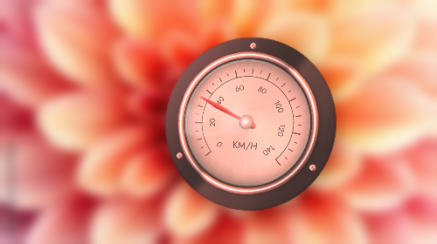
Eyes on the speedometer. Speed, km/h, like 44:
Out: 35
